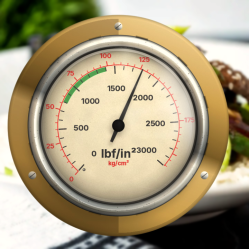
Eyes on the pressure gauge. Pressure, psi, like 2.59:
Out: 1800
